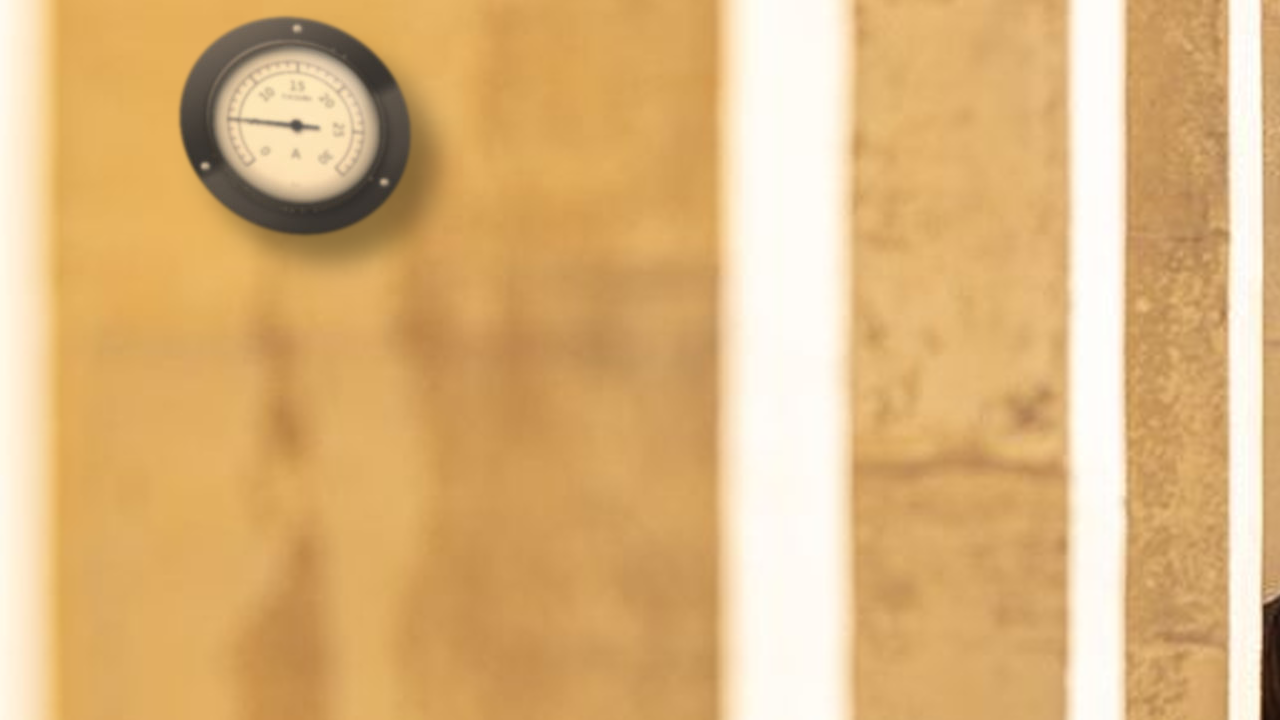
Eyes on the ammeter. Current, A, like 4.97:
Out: 5
